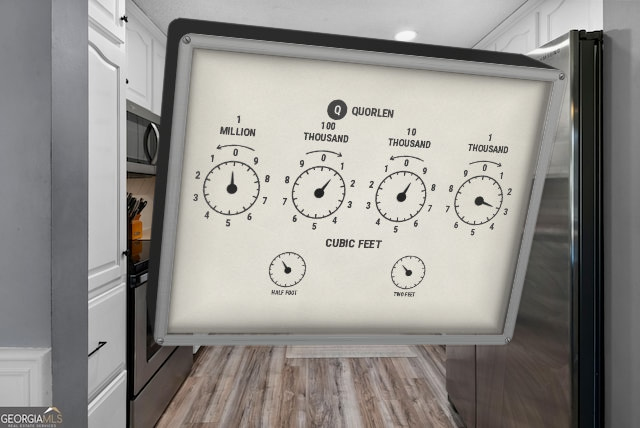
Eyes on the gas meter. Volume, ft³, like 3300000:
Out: 9300
